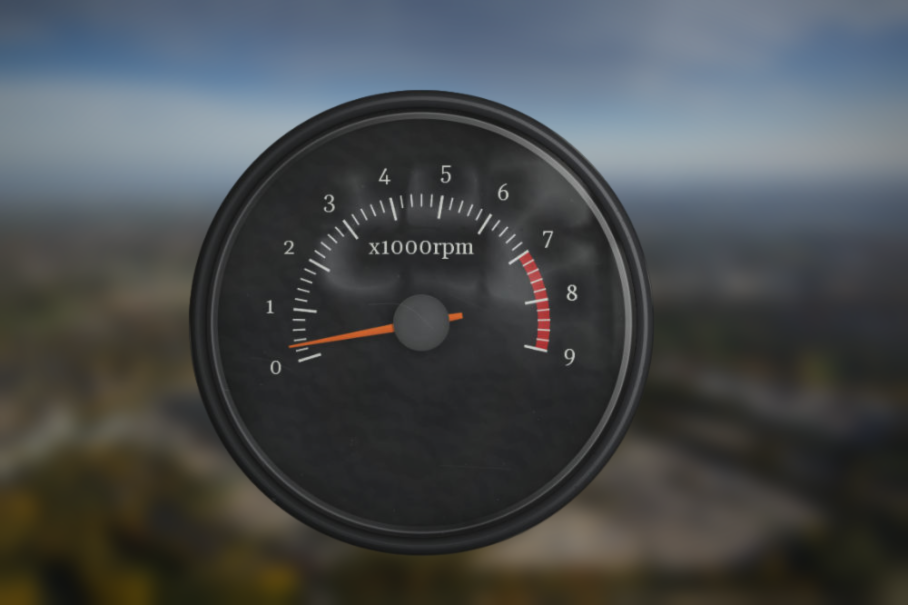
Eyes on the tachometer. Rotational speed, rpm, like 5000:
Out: 300
